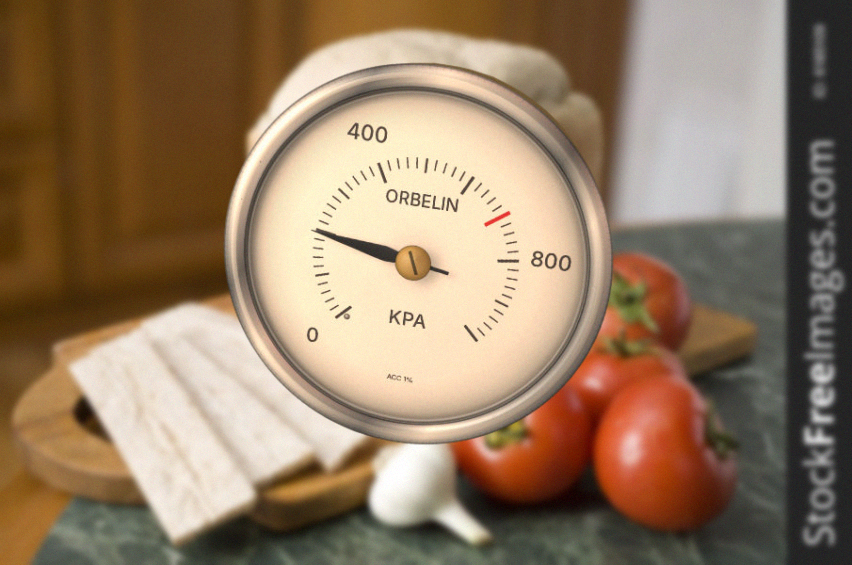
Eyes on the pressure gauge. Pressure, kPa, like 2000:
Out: 200
